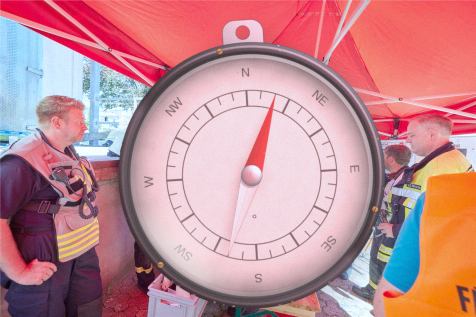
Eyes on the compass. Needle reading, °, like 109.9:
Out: 20
